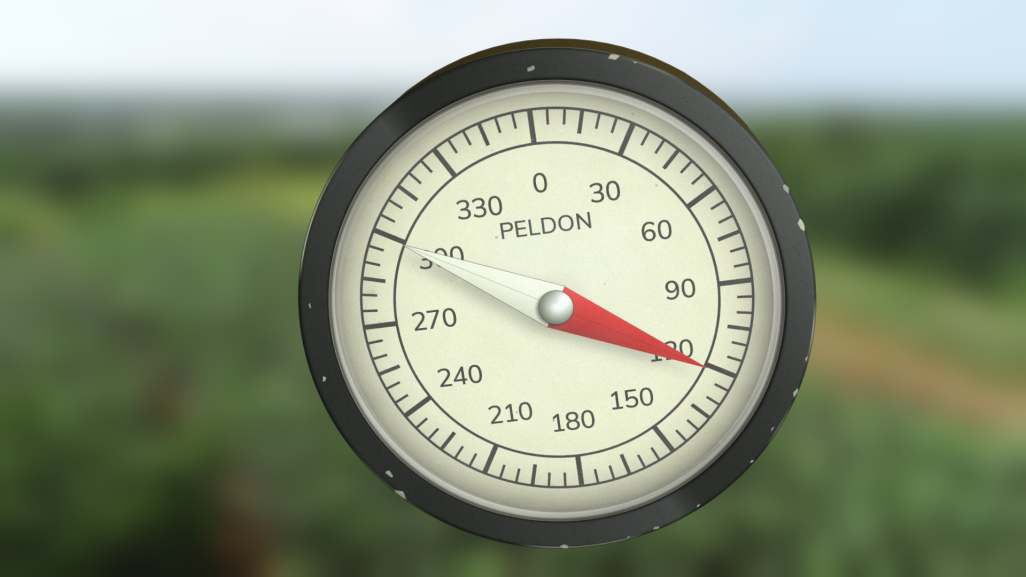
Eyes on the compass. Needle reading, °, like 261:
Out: 120
